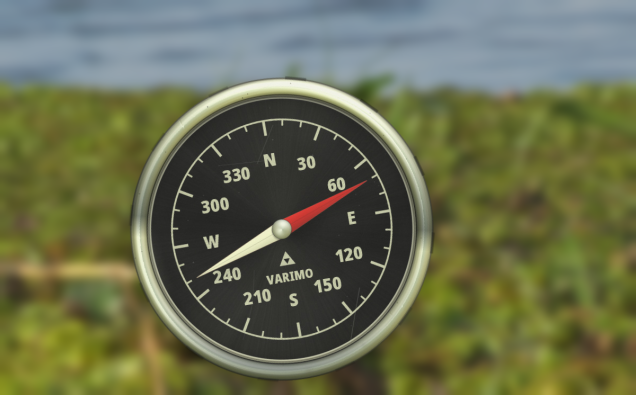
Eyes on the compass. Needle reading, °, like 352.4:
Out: 70
